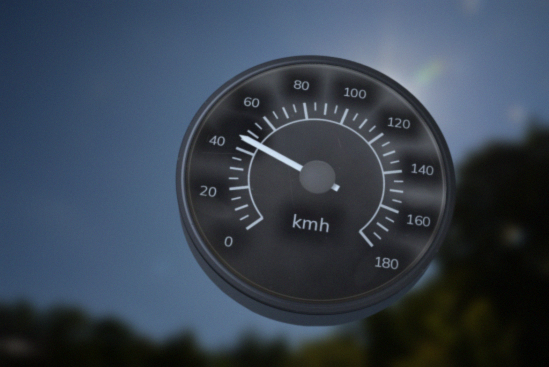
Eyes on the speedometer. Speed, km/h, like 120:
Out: 45
